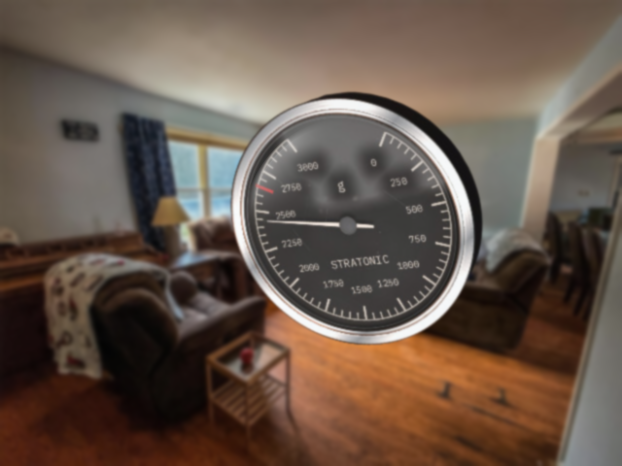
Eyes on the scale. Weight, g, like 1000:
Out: 2450
